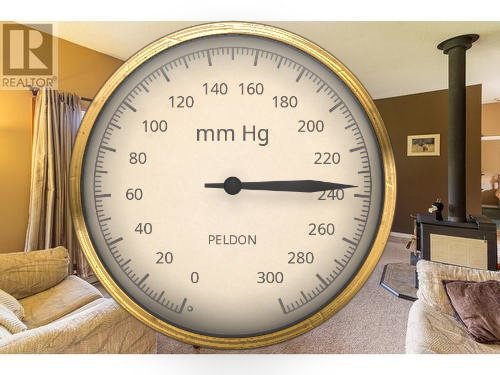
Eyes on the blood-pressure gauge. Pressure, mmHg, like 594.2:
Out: 236
